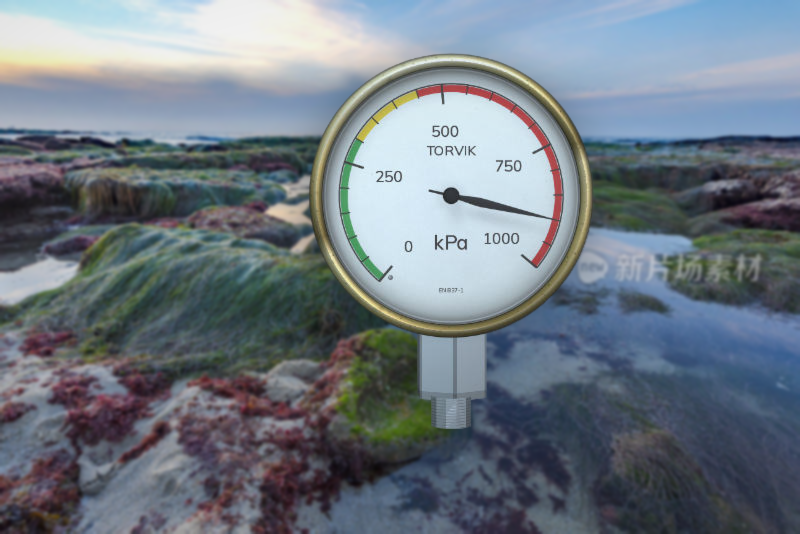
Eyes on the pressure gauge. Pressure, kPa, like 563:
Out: 900
